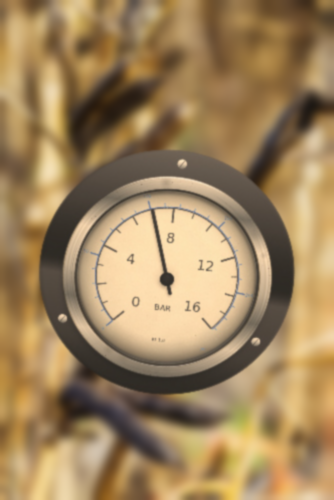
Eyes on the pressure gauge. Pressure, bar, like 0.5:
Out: 7
